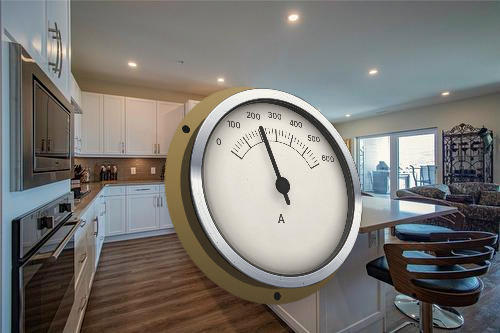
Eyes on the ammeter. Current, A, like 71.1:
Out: 200
